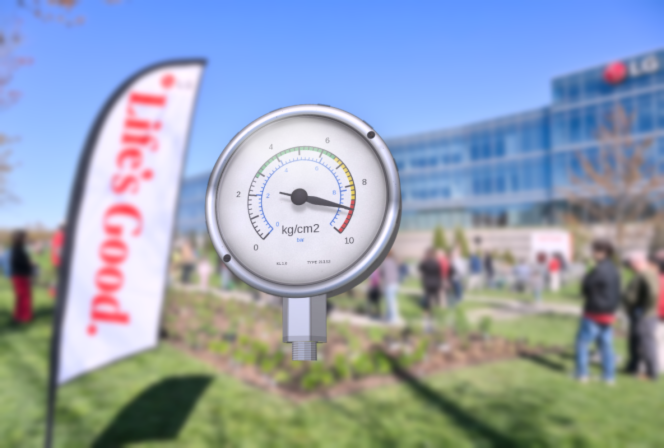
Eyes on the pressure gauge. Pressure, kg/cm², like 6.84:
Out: 9
